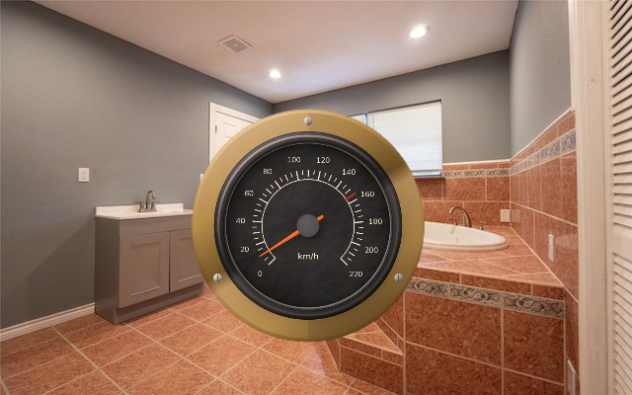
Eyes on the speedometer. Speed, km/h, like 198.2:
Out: 10
